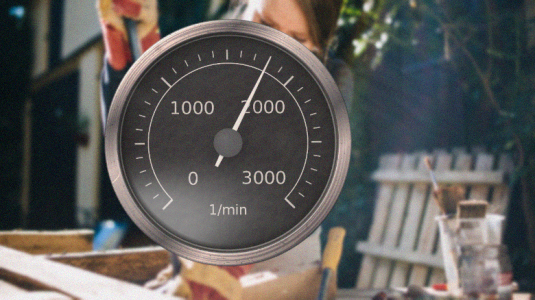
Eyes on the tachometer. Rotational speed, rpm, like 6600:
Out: 1800
